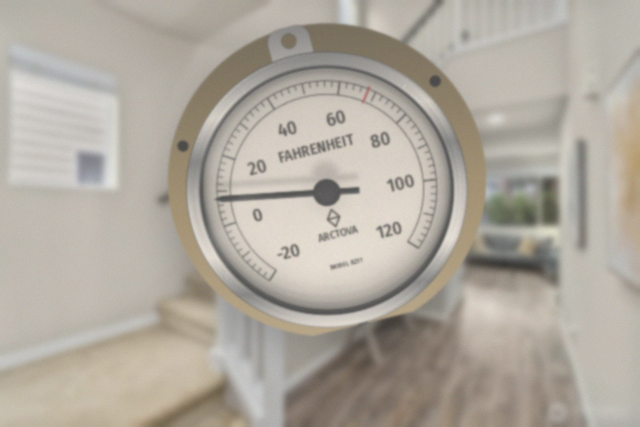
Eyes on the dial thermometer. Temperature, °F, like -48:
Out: 8
